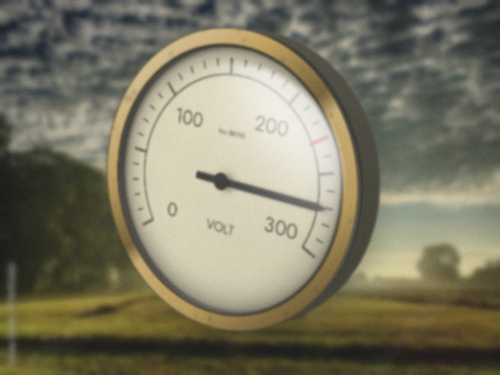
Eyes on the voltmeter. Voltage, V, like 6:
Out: 270
